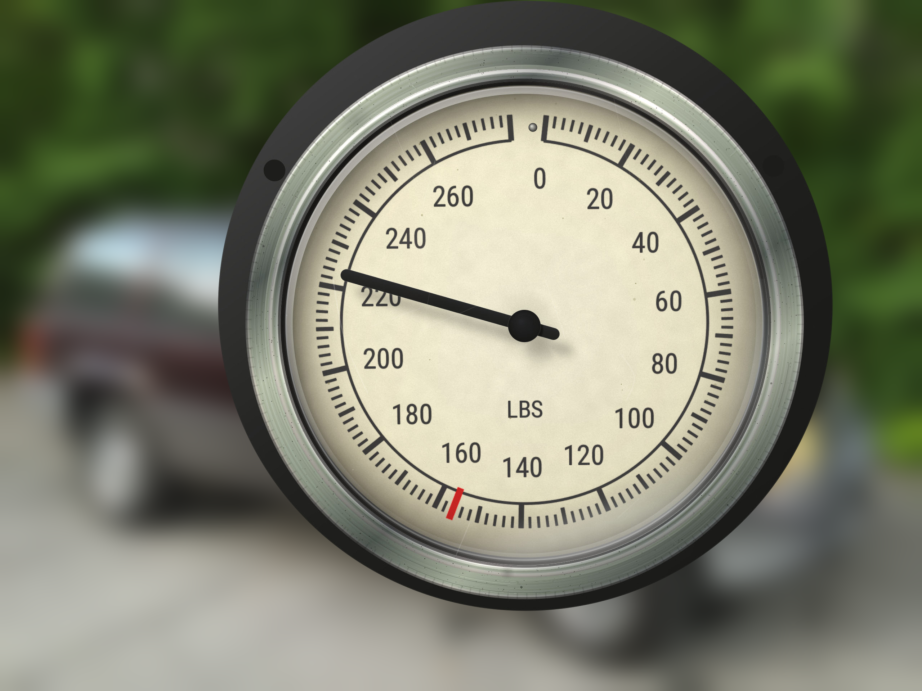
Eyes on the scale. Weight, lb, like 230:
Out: 224
